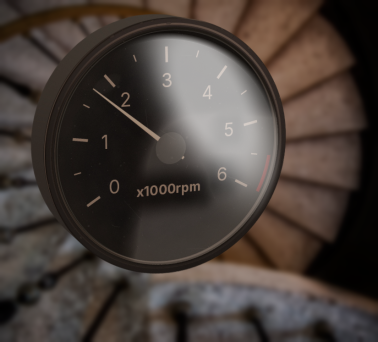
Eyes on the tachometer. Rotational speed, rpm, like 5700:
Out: 1750
